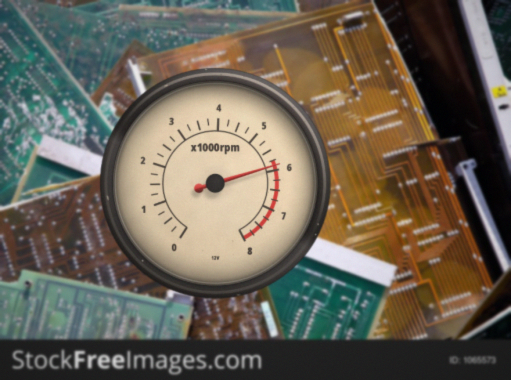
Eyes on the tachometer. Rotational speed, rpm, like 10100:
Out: 5875
